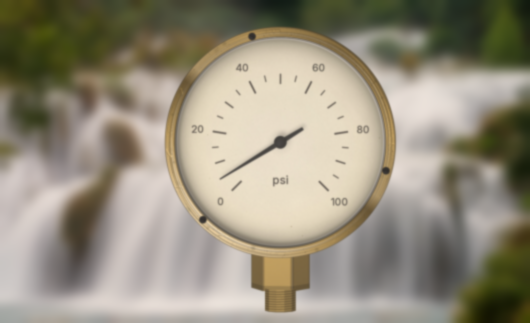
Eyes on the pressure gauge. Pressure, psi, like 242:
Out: 5
